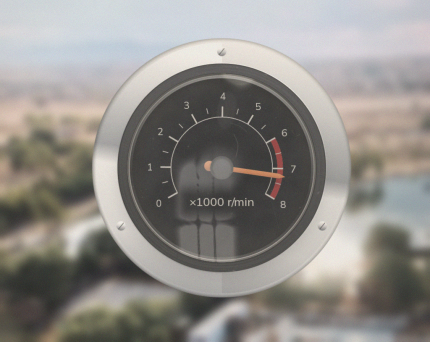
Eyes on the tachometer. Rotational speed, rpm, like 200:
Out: 7250
